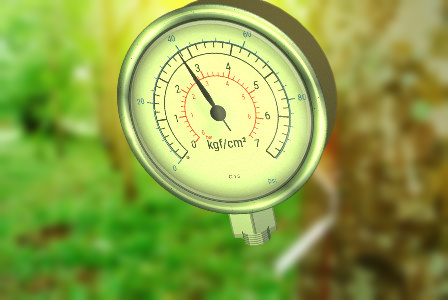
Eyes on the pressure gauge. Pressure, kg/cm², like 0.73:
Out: 2.8
